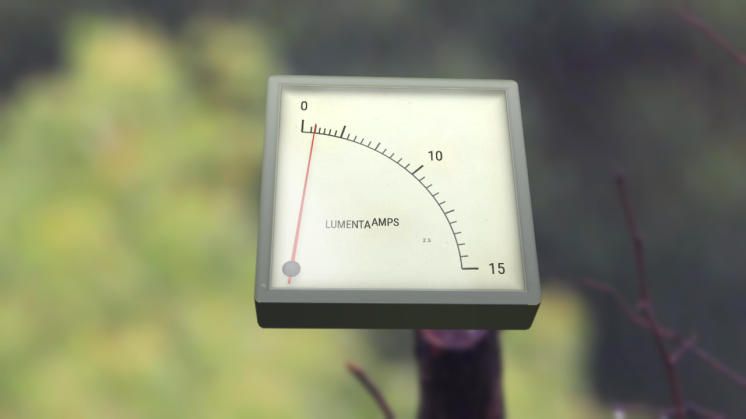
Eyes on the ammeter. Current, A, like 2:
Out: 2.5
